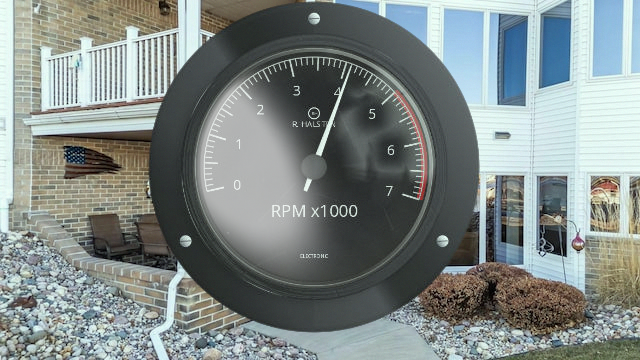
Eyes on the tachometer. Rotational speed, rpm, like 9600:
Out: 4100
